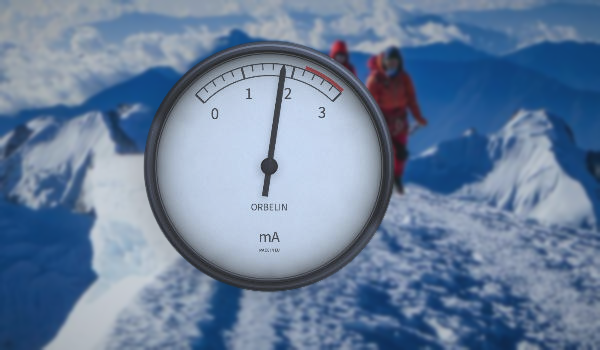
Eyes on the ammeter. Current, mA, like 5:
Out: 1.8
